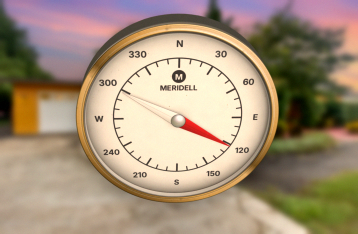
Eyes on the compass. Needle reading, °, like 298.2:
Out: 120
